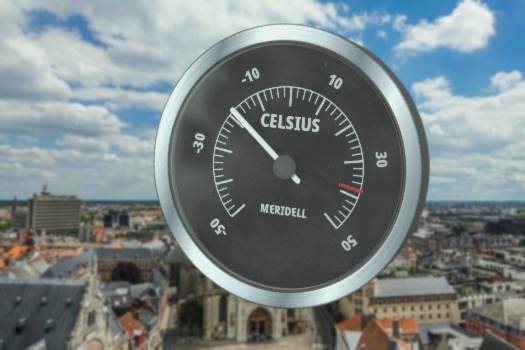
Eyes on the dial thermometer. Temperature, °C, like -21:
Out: -18
